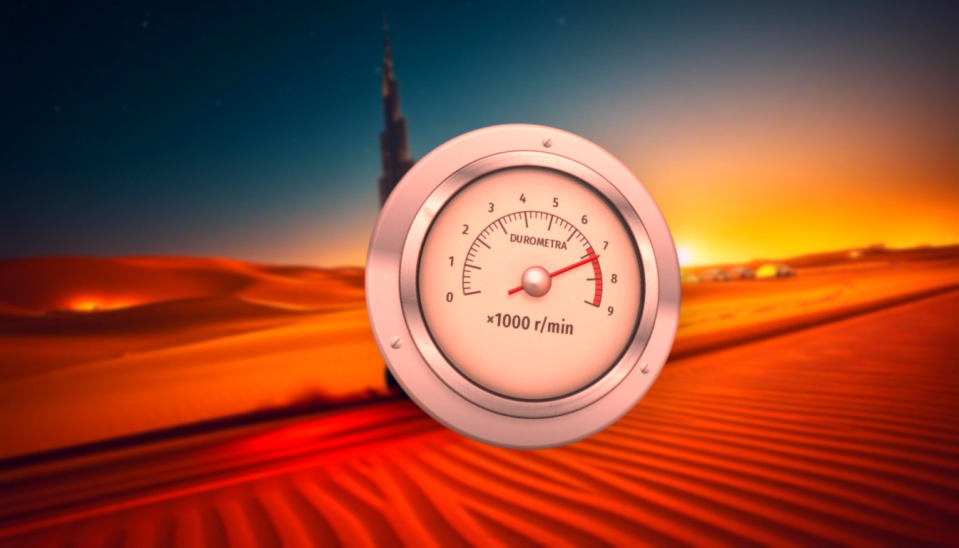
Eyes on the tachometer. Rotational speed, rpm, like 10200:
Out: 7200
